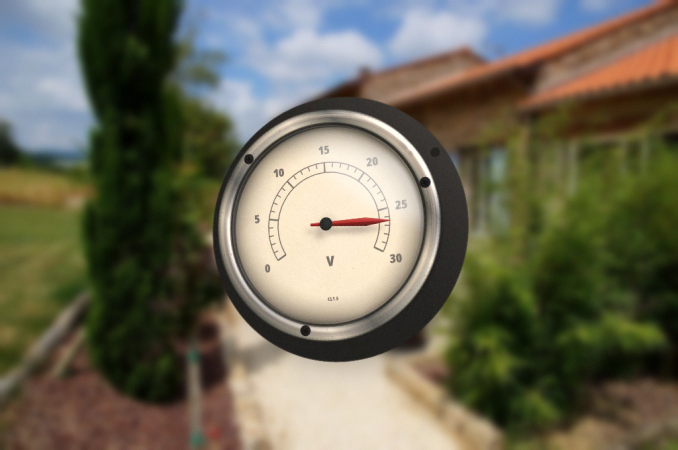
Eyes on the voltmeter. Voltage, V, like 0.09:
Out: 26.5
